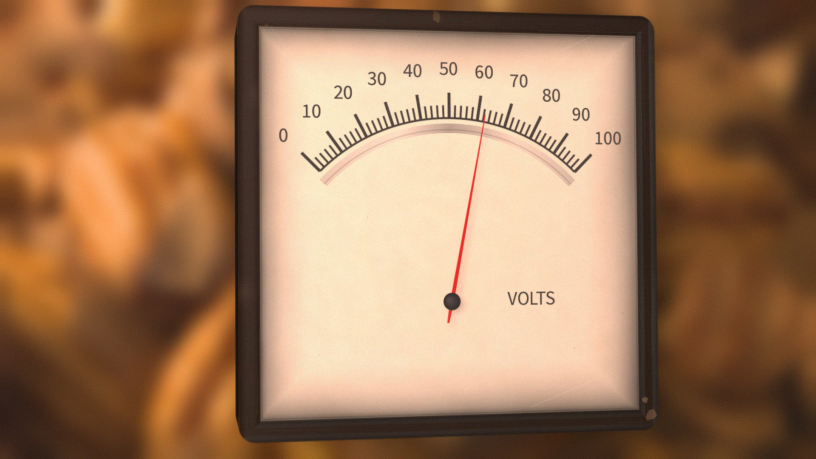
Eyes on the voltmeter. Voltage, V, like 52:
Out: 62
